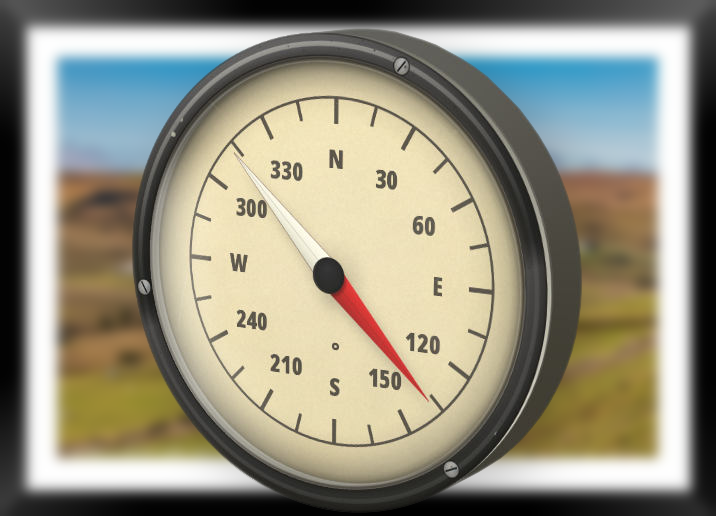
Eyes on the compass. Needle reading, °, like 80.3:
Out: 135
